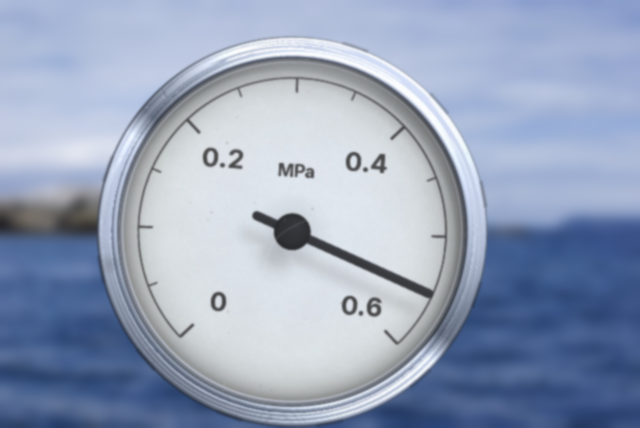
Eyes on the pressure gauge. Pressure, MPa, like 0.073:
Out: 0.55
